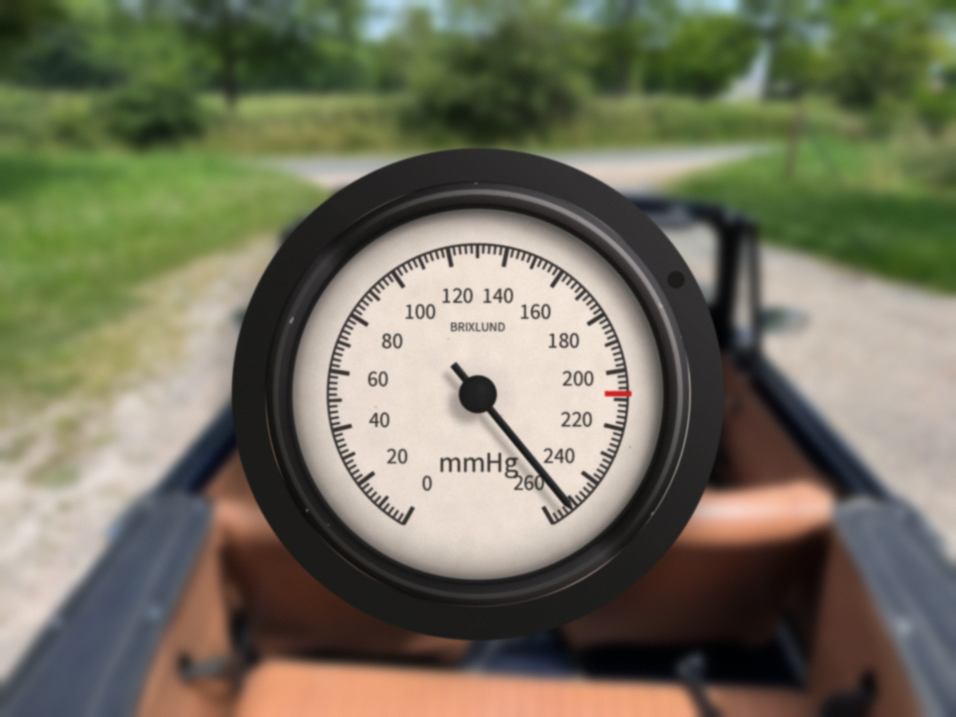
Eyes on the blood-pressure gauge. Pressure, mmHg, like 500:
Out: 252
